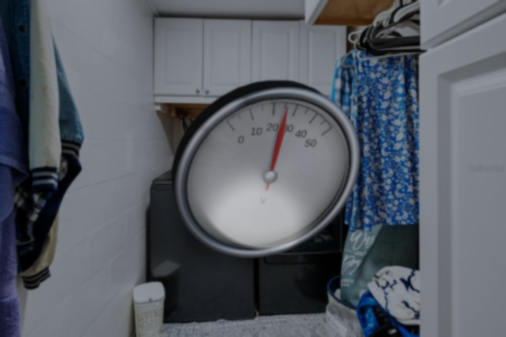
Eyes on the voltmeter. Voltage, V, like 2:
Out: 25
